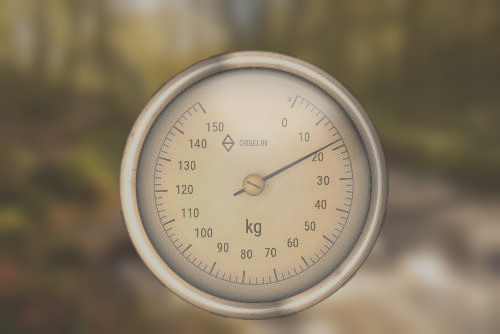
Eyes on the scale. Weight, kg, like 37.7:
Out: 18
